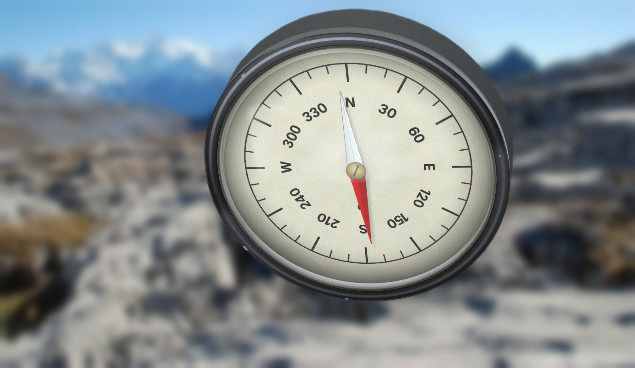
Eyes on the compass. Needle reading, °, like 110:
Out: 175
